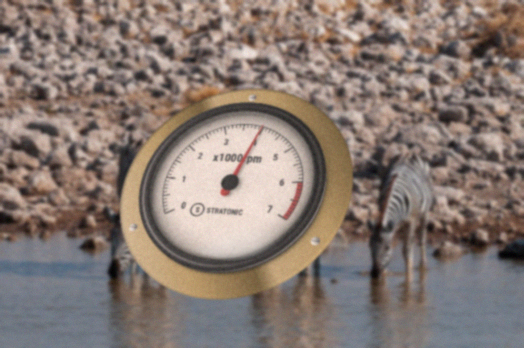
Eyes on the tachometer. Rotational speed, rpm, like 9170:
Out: 4000
